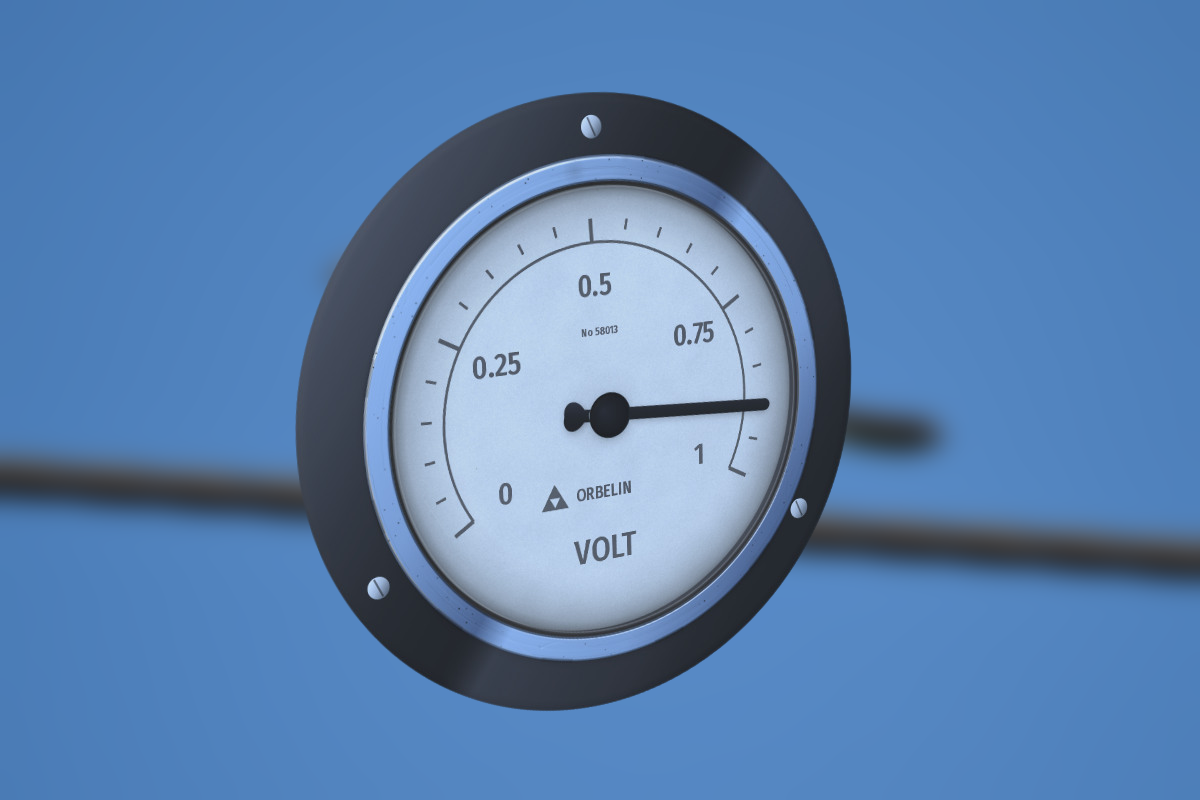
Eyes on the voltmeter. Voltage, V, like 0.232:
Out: 0.9
